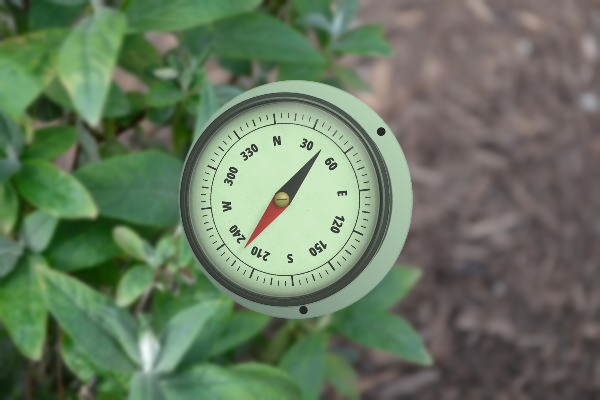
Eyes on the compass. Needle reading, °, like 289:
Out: 225
